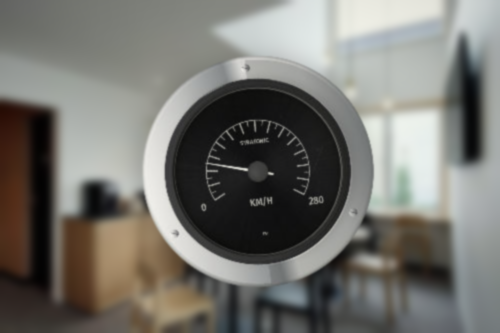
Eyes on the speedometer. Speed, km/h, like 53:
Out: 50
